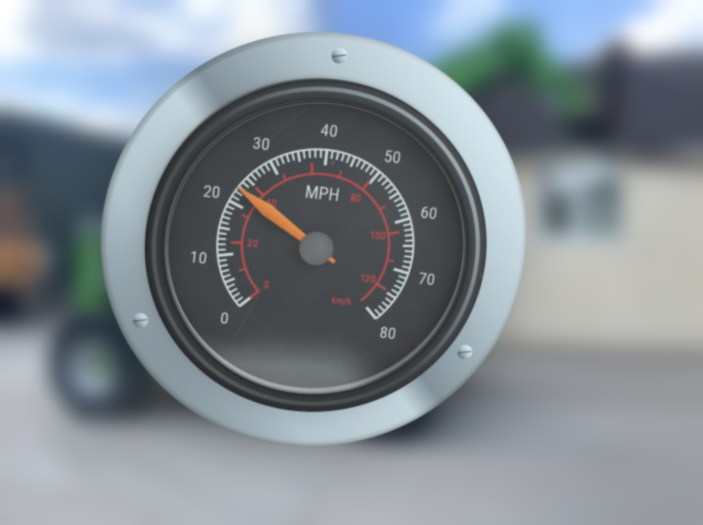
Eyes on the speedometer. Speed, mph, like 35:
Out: 23
